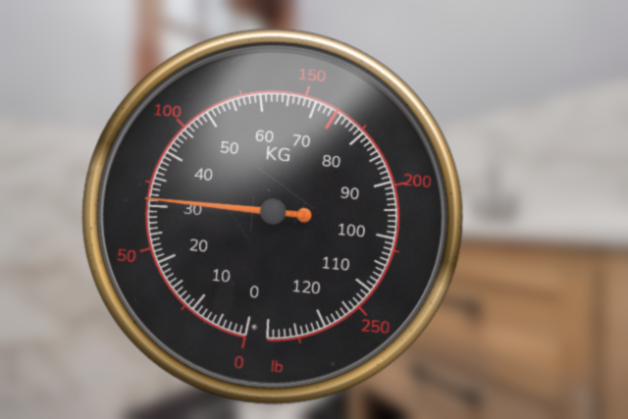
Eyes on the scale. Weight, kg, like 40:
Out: 31
